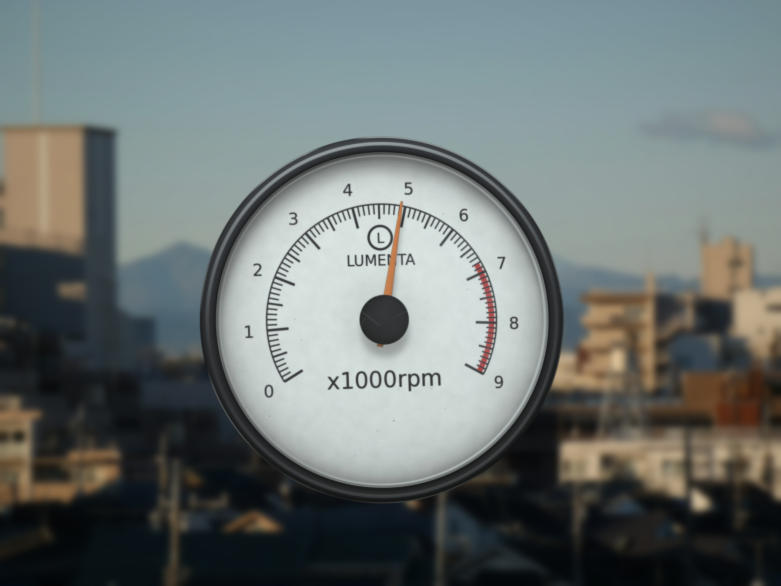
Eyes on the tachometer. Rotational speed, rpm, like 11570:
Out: 4900
